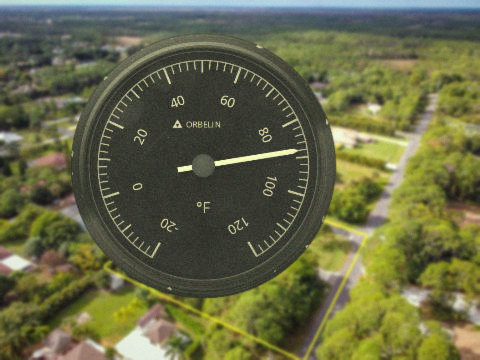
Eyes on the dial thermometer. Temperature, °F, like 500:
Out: 88
